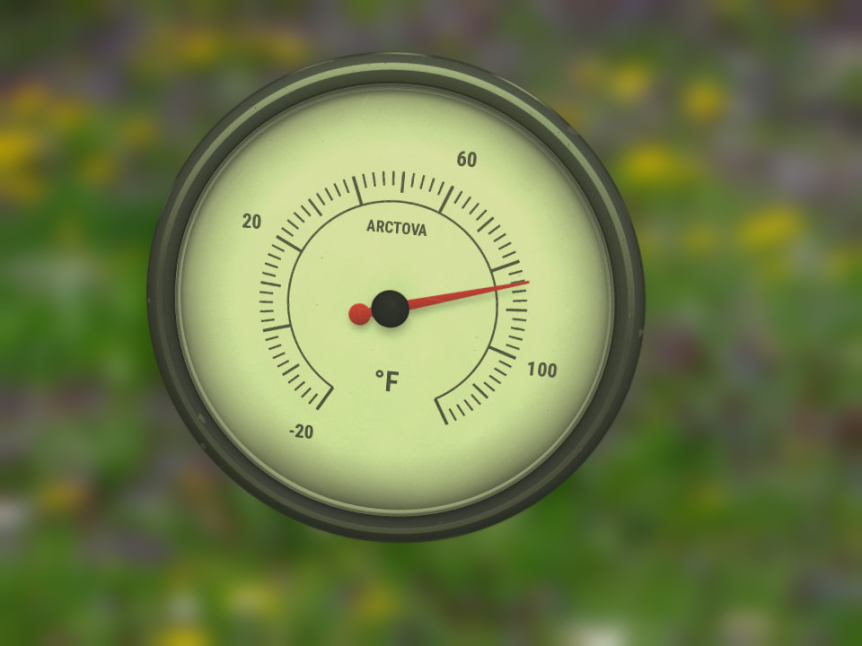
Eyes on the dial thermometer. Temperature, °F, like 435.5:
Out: 84
